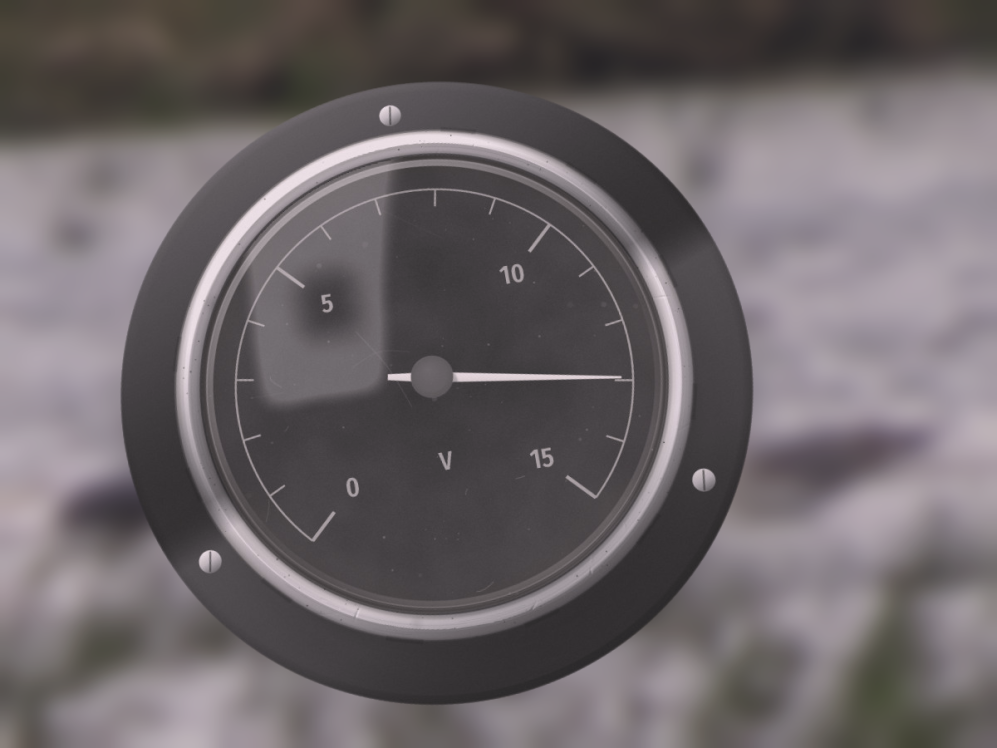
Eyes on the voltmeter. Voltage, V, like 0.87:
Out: 13
